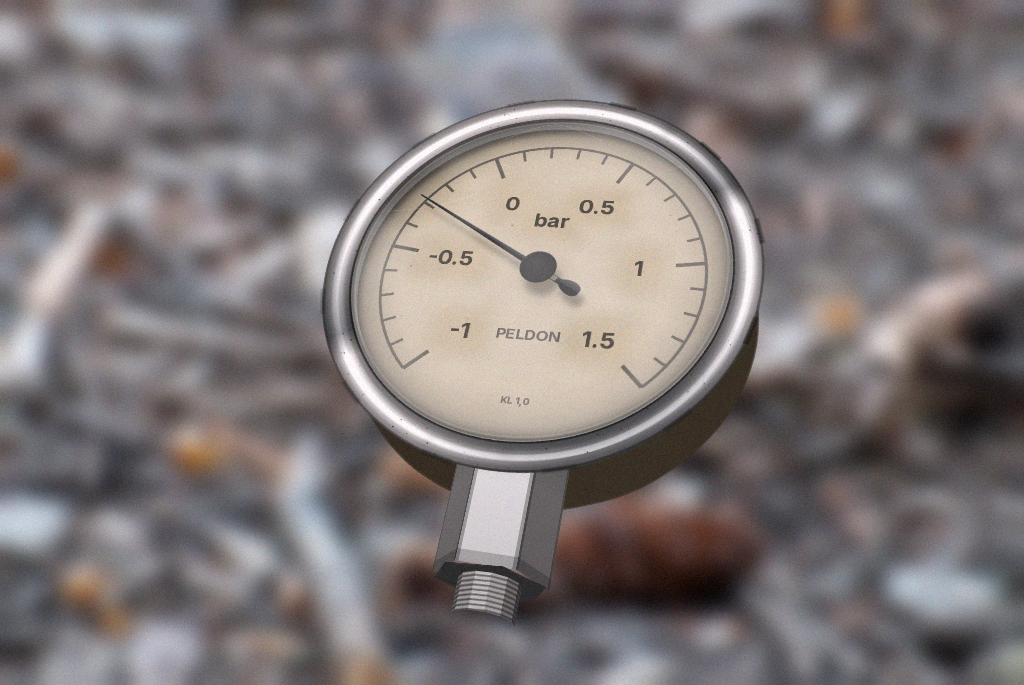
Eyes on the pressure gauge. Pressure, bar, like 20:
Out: -0.3
